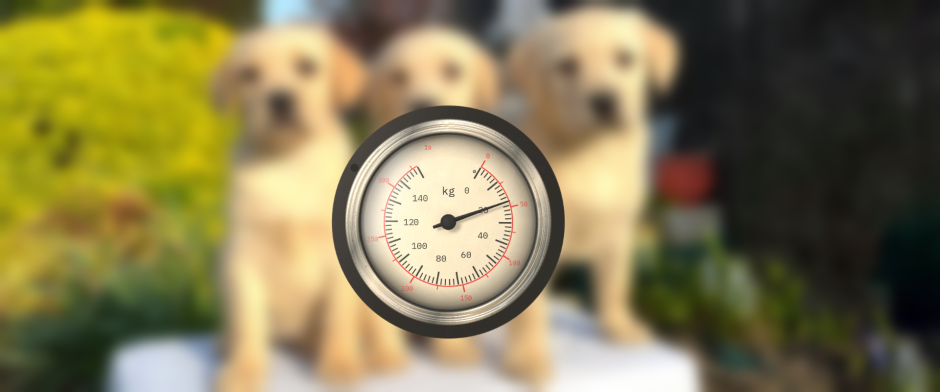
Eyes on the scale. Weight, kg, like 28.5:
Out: 20
